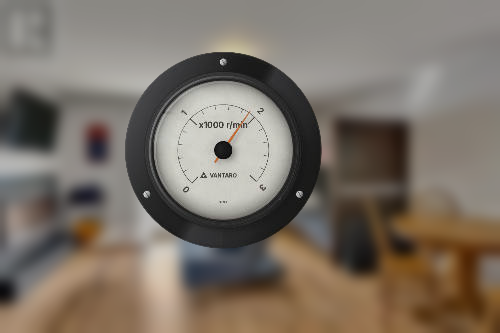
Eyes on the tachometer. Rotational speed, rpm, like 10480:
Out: 1900
